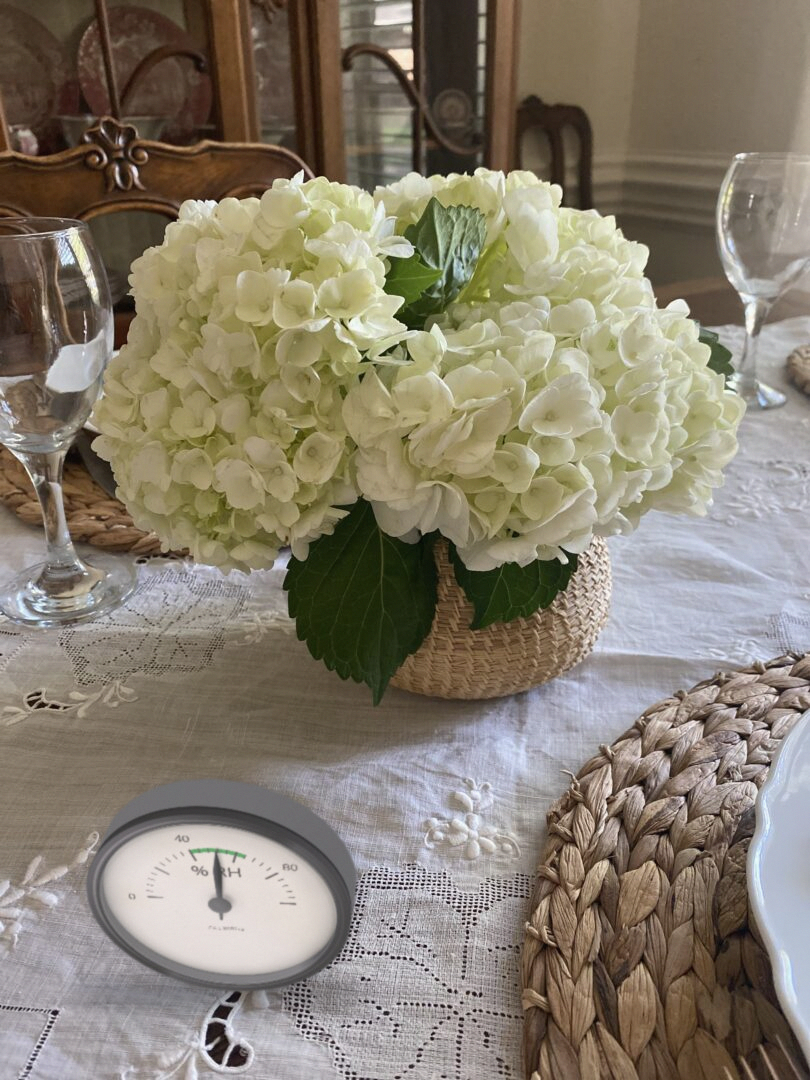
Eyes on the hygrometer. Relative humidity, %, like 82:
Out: 52
